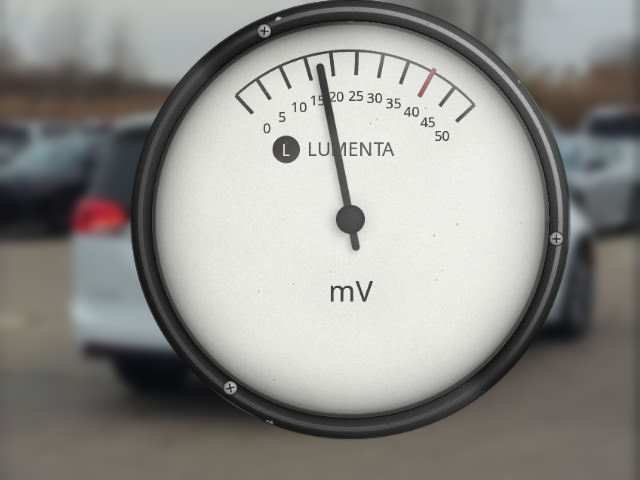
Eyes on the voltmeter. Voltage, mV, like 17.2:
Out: 17.5
